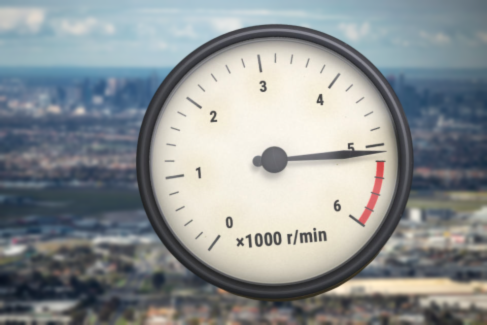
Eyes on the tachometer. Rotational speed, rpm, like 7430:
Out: 5100
